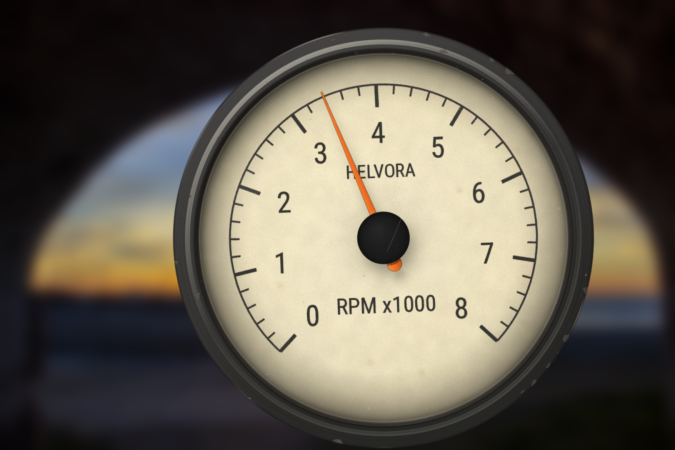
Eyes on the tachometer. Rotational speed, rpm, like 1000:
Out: 3400
